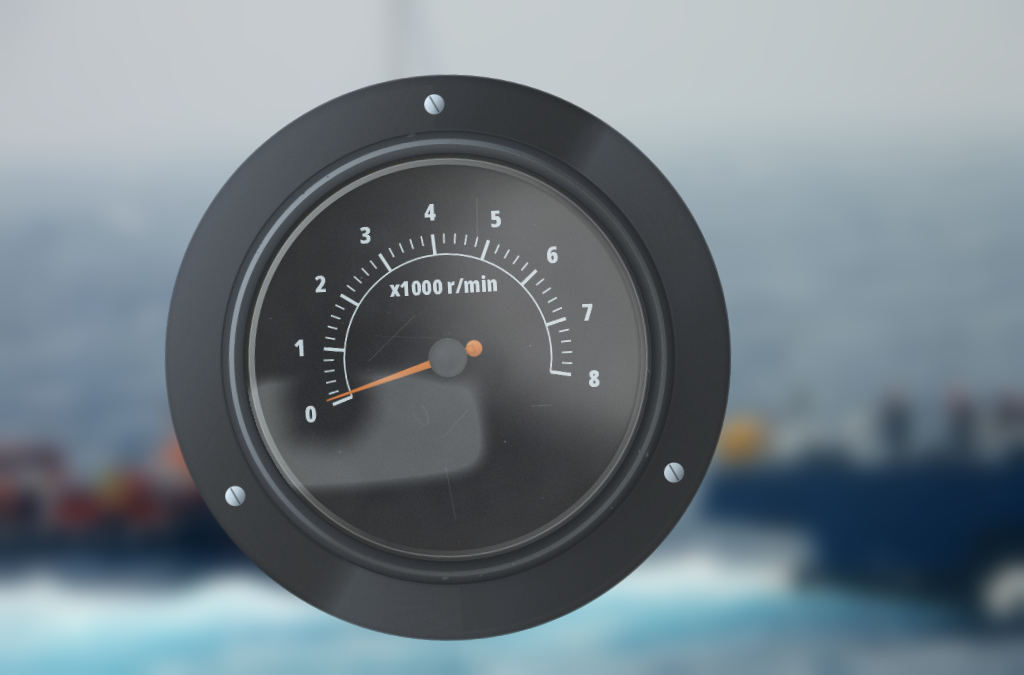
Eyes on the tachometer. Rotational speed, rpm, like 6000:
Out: 100
